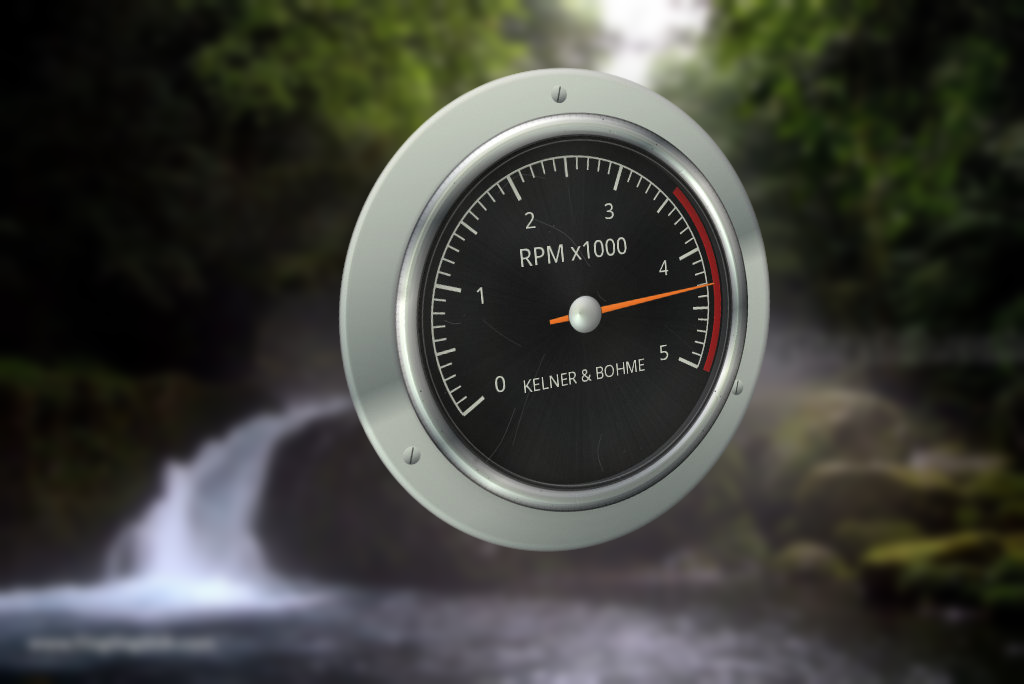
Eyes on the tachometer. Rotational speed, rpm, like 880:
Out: 4300
